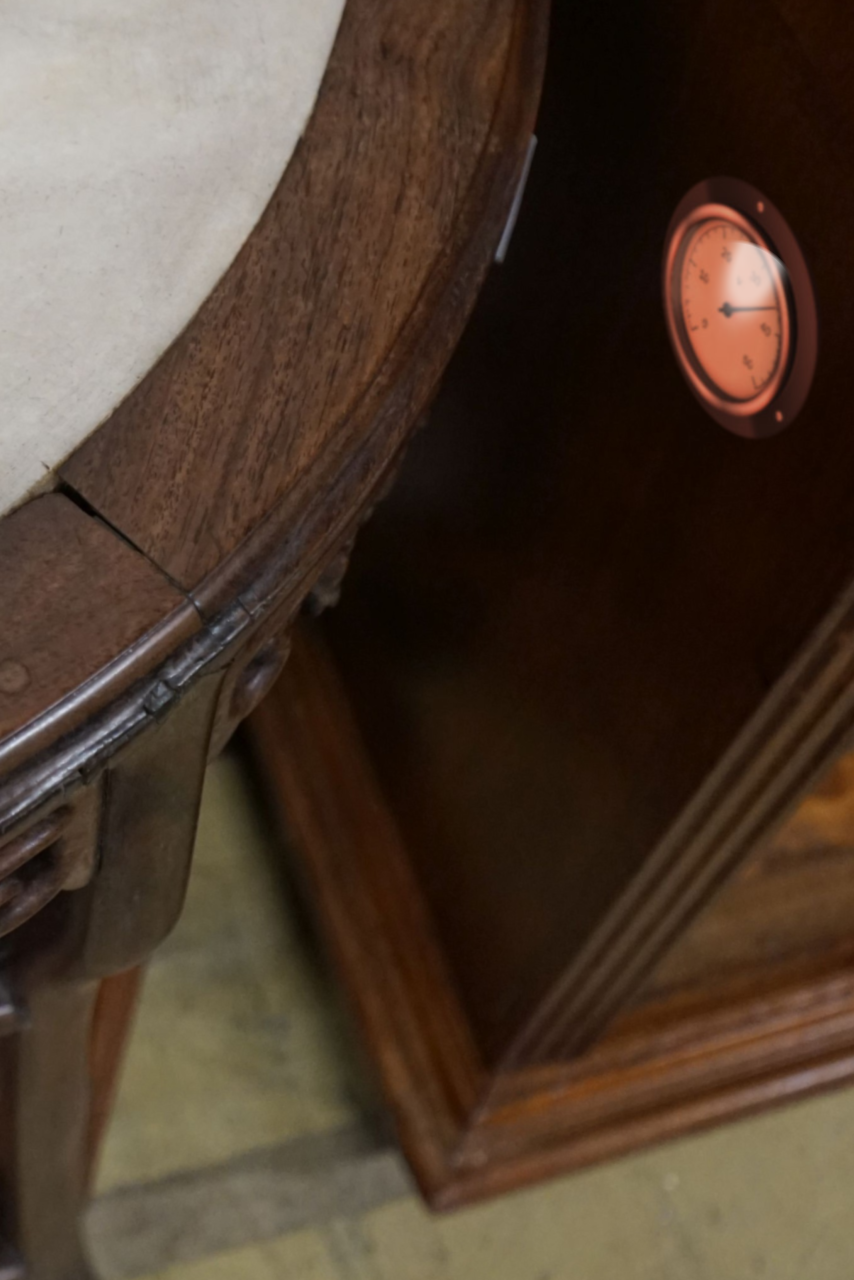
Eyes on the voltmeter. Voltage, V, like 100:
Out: 36
